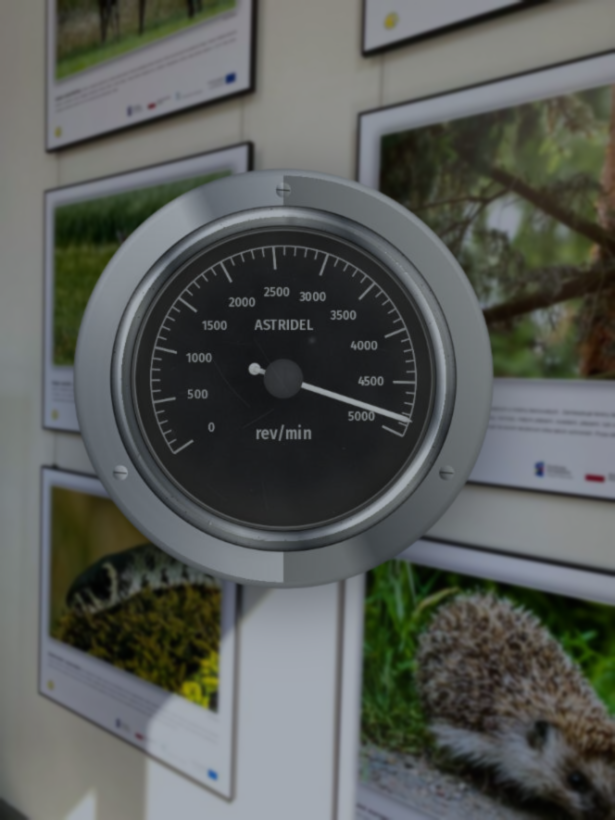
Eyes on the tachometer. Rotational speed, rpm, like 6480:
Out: 4850
